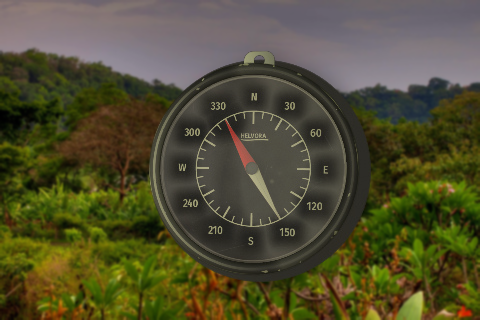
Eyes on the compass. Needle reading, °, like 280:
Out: 330
